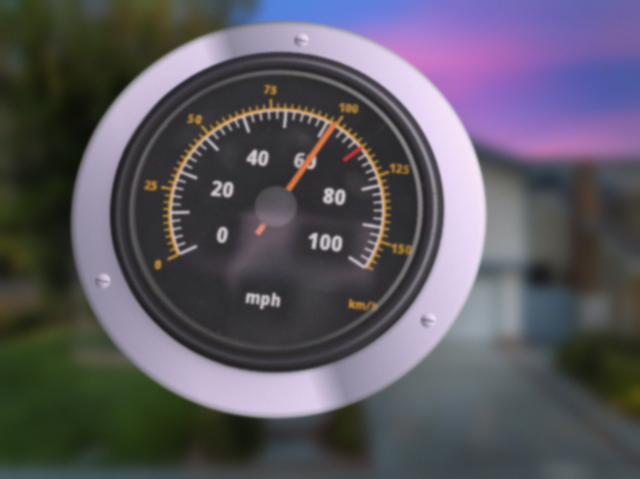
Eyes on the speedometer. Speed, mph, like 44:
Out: 62
